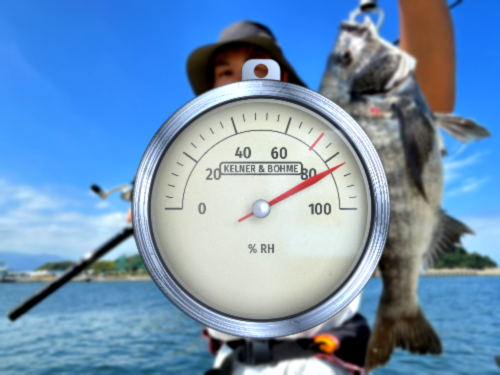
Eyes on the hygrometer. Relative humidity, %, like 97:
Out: 84
